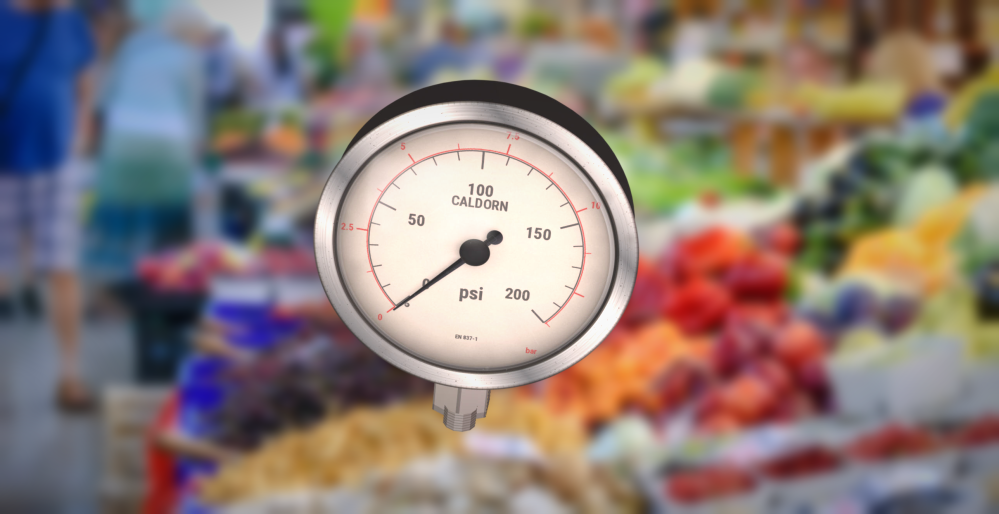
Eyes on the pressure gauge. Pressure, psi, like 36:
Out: 0
